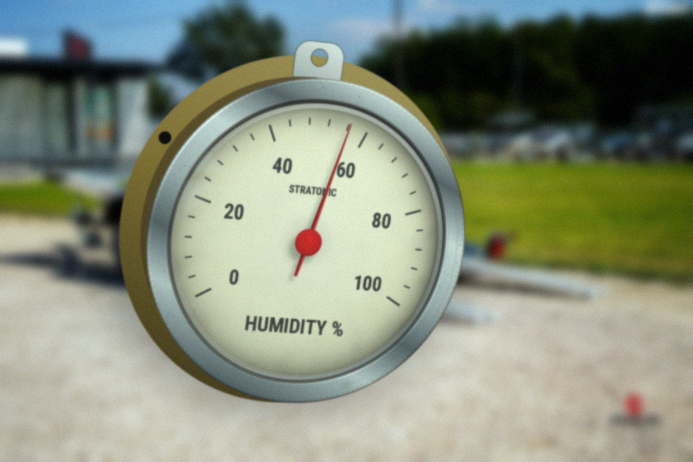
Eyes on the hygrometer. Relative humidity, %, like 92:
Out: 56
